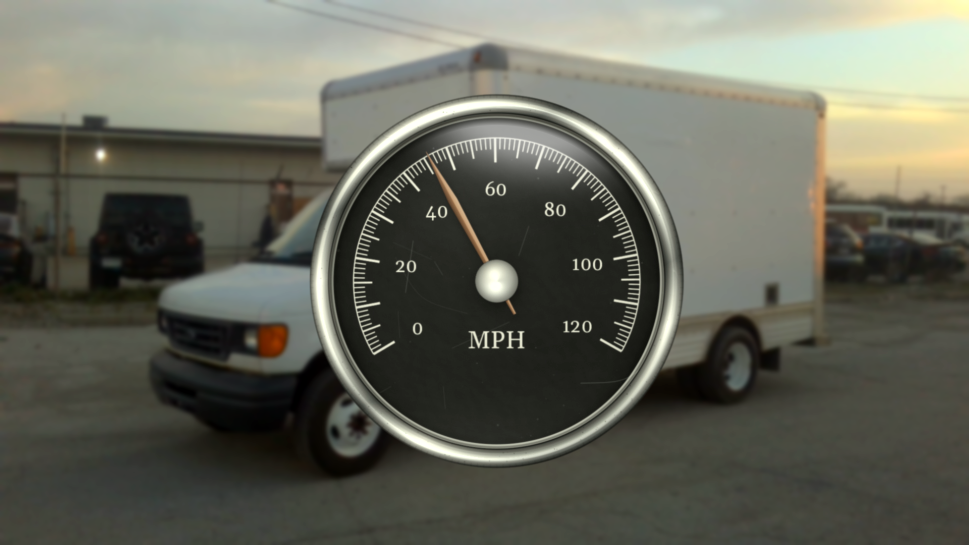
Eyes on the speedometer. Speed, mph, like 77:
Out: 46
